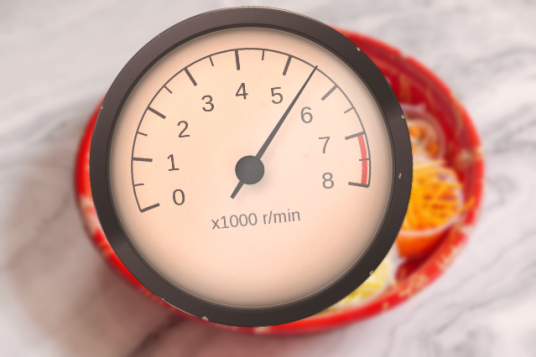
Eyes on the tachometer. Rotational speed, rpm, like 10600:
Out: 5500
